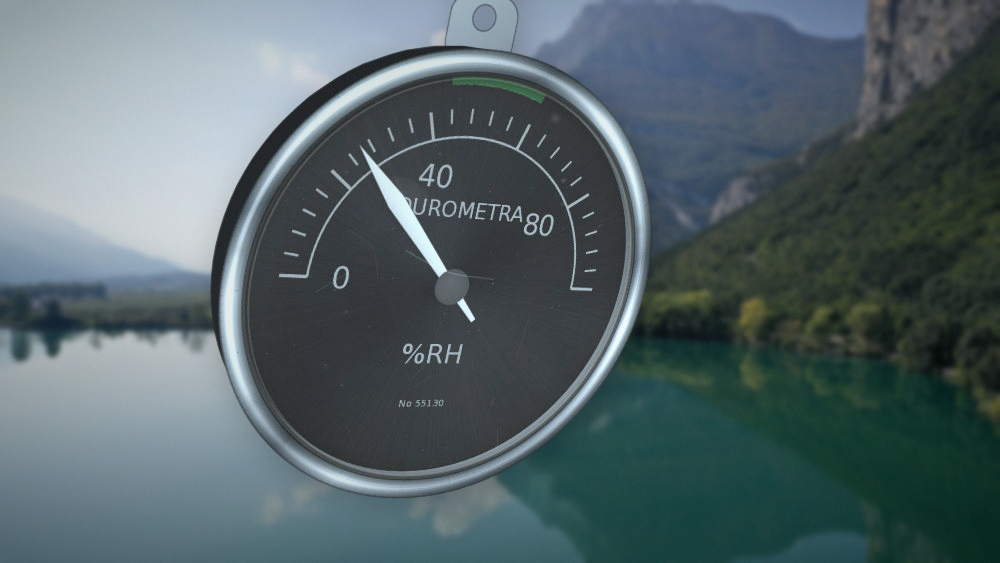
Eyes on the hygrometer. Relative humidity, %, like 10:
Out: 26
